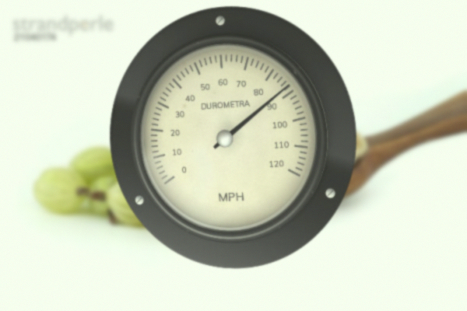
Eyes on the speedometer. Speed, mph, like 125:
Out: 88
